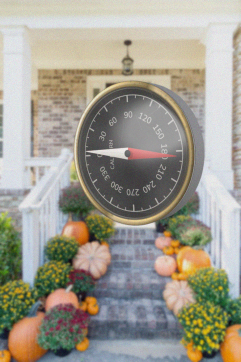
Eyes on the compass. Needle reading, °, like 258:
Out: 185
